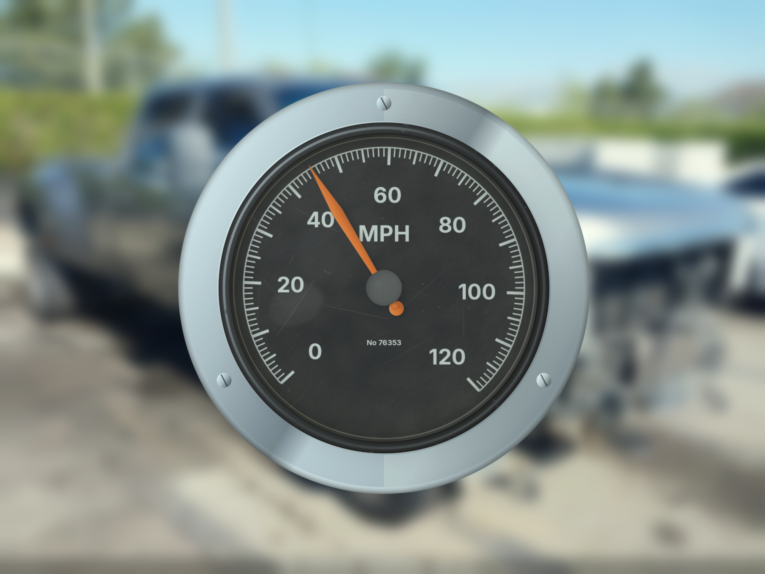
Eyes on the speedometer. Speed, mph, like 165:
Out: 45
